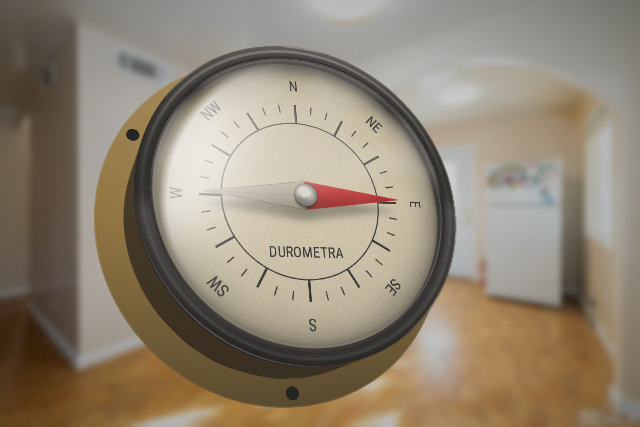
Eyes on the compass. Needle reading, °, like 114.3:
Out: 90
